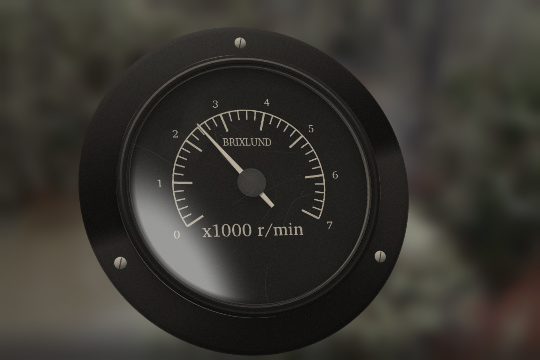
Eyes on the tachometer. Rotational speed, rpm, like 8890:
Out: 2400
